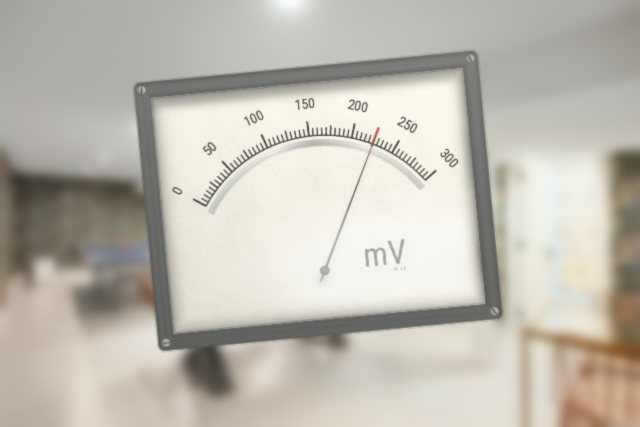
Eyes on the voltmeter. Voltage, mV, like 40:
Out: 225
